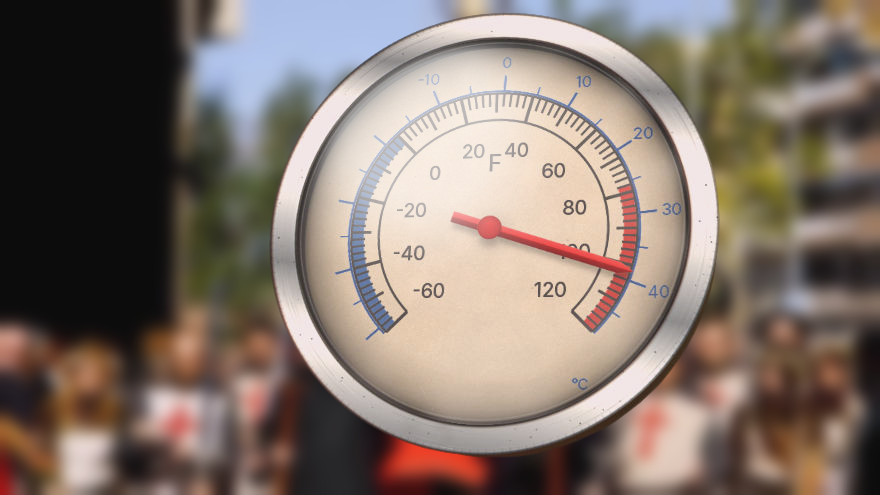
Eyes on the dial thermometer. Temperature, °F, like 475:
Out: 102
